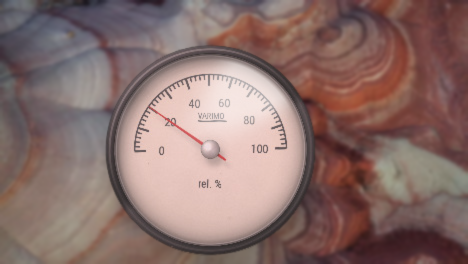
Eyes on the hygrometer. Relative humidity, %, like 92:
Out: 20
